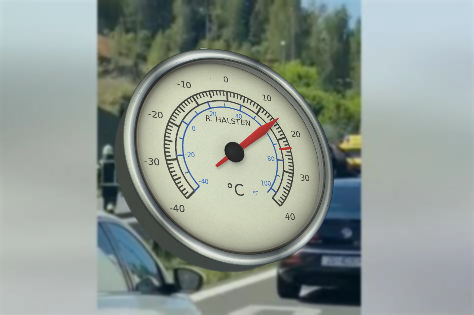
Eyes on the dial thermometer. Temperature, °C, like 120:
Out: 15
